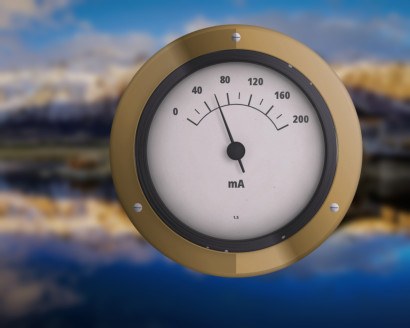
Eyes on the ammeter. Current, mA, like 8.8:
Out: 60
